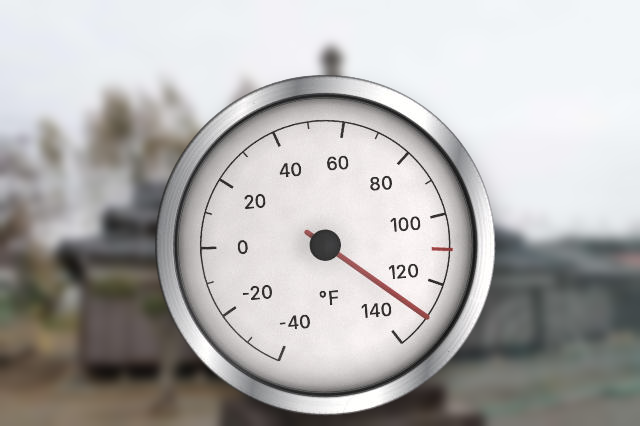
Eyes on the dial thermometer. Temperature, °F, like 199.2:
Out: 130
